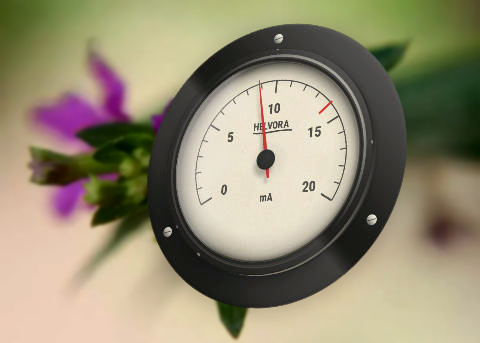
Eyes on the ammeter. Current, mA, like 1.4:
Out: 9
